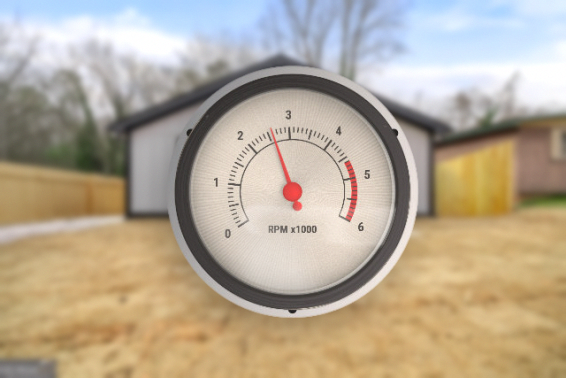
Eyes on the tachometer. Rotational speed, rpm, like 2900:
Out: 2600
